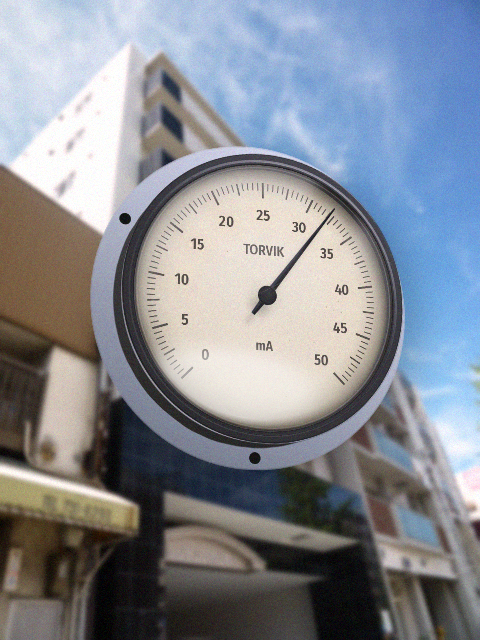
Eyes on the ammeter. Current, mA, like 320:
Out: 32
